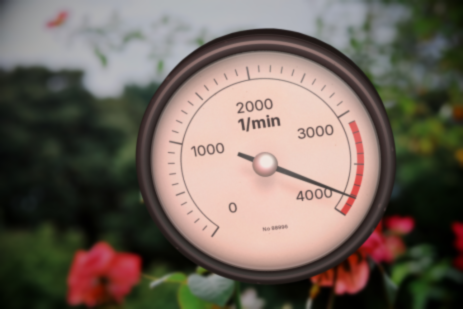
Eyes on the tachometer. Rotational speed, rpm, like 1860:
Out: 3800
